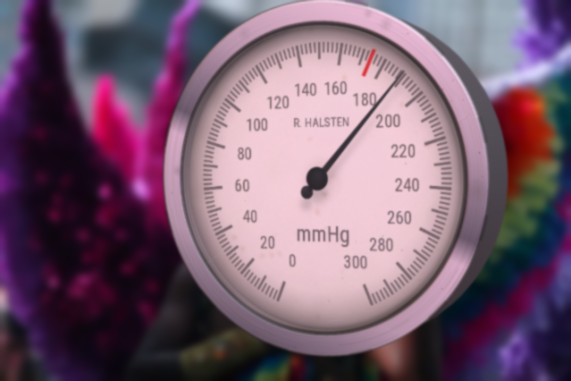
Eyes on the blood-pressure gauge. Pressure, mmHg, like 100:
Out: 190
